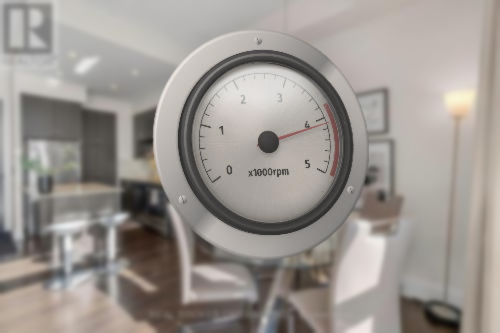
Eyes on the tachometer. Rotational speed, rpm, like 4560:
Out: 4100
